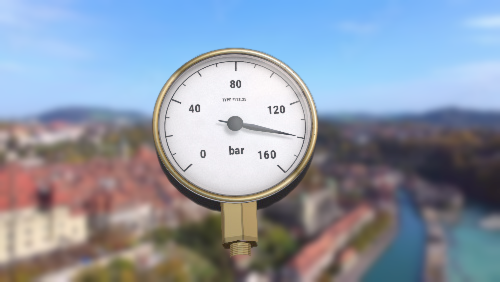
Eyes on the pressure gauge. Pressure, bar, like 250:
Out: 140
